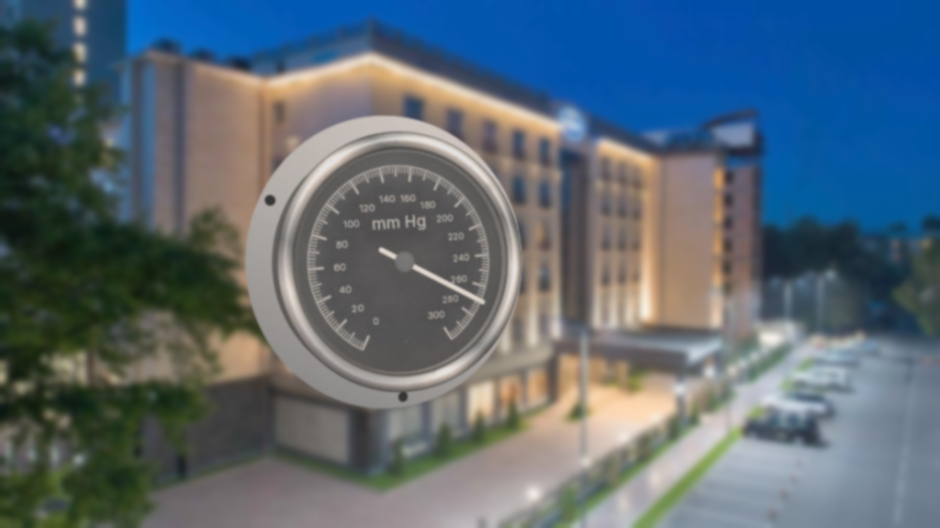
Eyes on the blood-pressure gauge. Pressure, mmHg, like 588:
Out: 270
